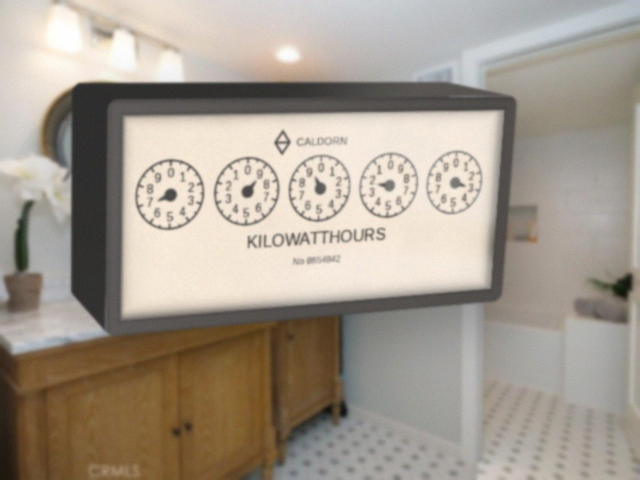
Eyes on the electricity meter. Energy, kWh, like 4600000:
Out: 68923
